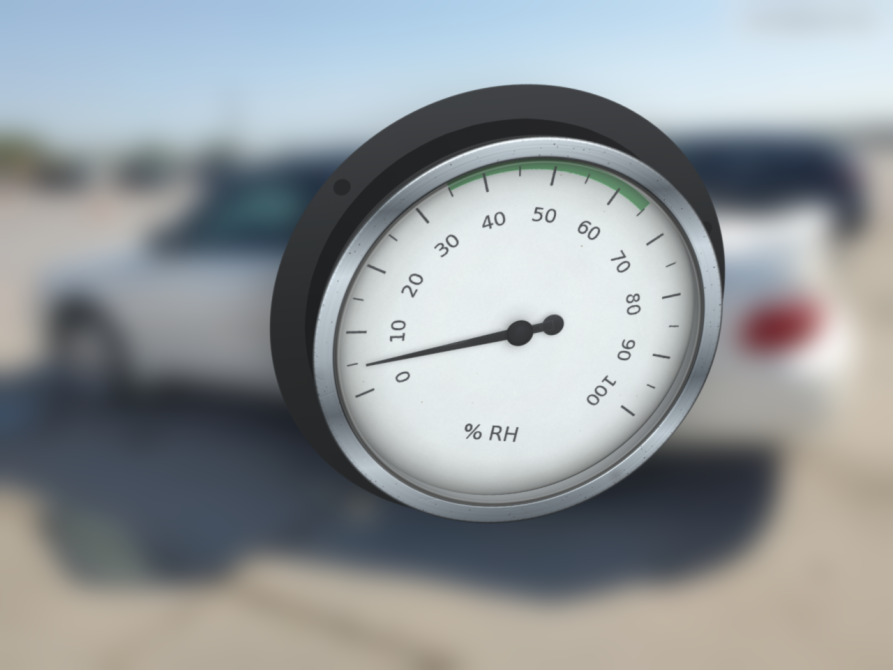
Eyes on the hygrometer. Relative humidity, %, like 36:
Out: 5
